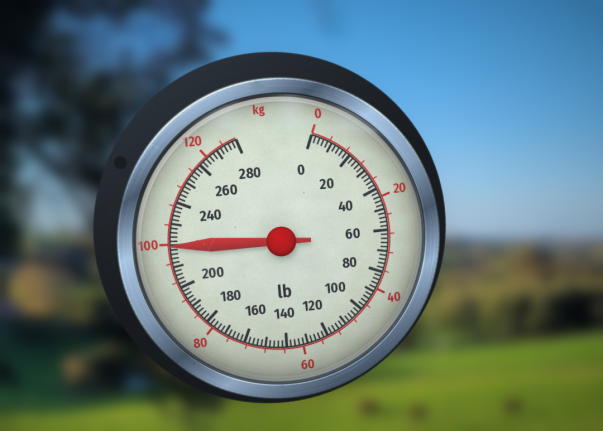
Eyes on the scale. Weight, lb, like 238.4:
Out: 220
